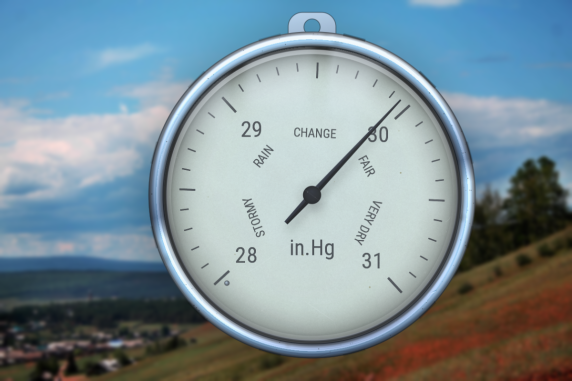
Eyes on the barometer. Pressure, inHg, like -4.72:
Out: 29.95
